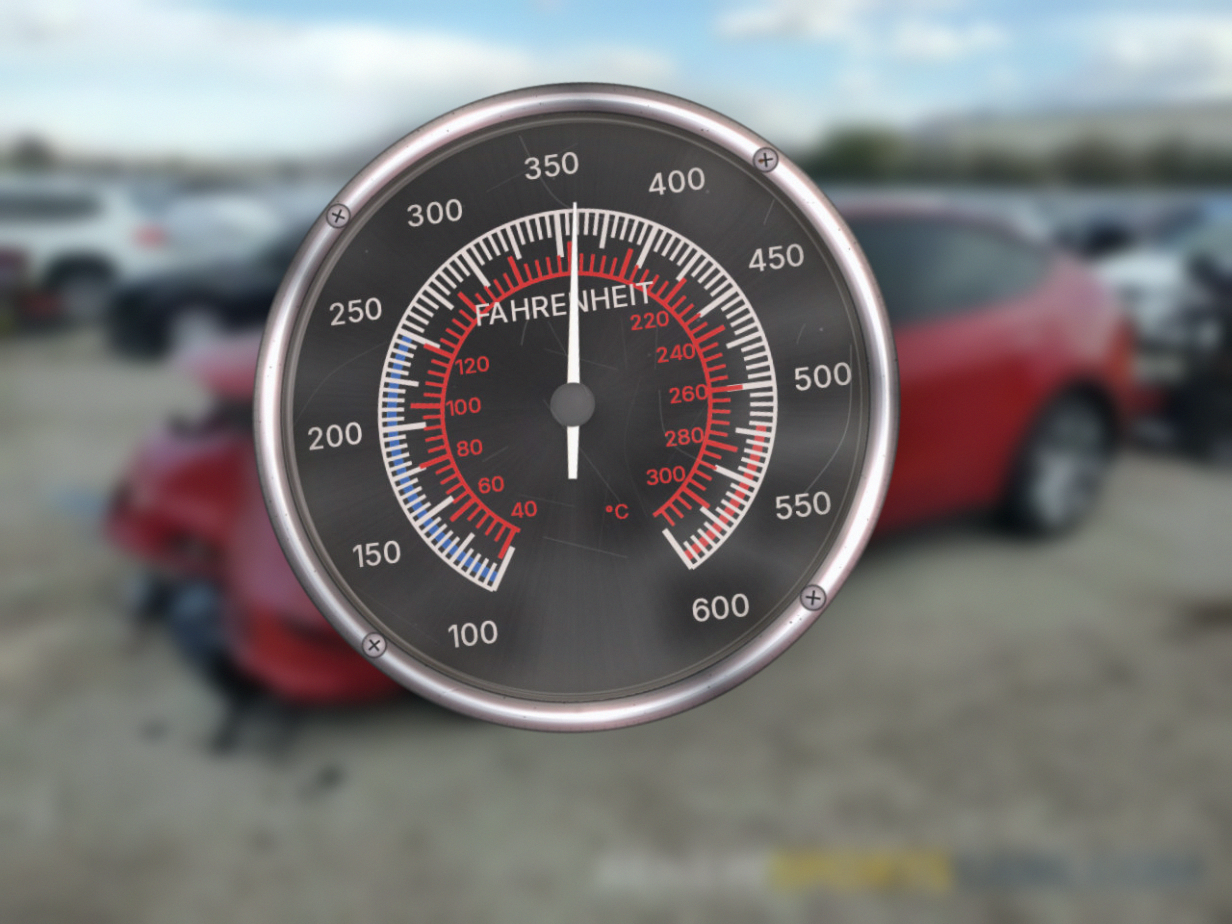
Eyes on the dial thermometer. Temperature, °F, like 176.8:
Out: 360
